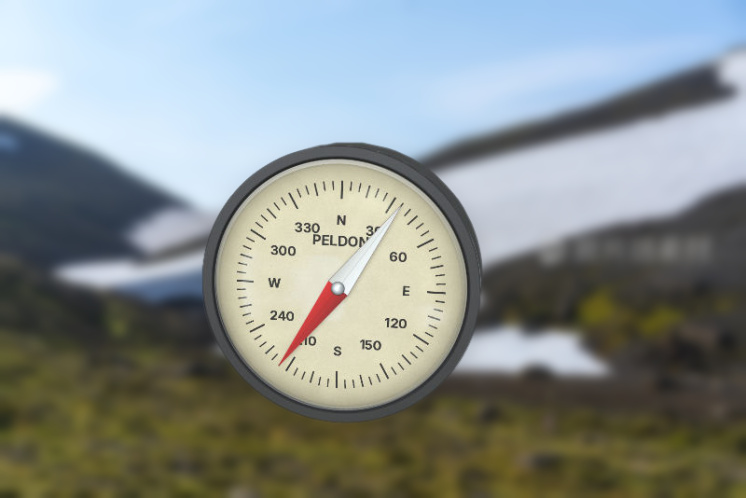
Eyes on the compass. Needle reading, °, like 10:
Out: 215
